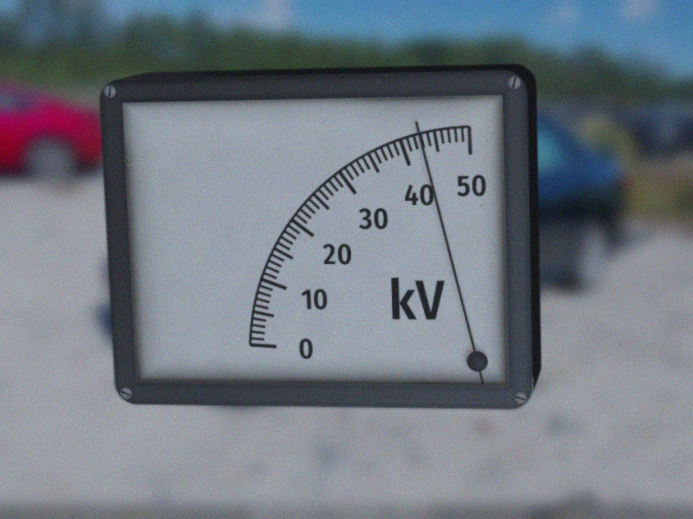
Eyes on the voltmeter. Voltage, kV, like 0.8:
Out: 43
